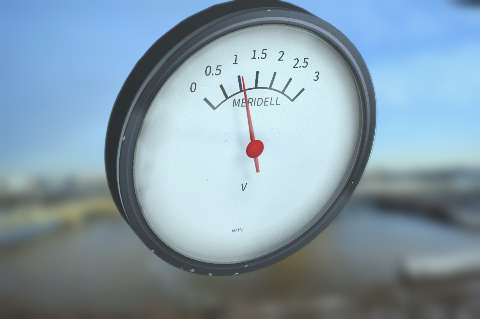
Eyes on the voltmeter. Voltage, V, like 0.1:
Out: 1
